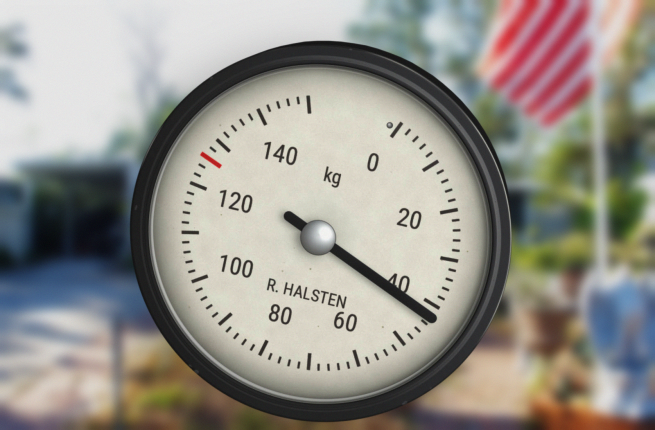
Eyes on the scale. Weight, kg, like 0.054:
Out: 42
